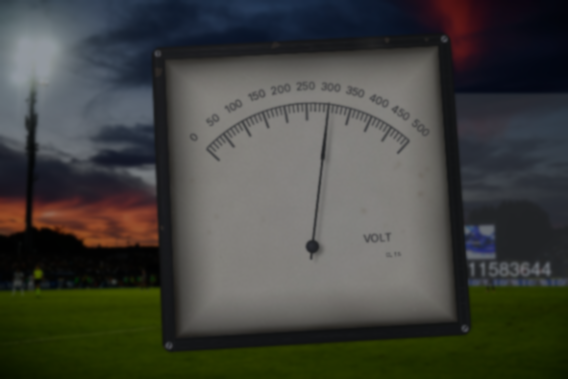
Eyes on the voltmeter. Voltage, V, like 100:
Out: 300
